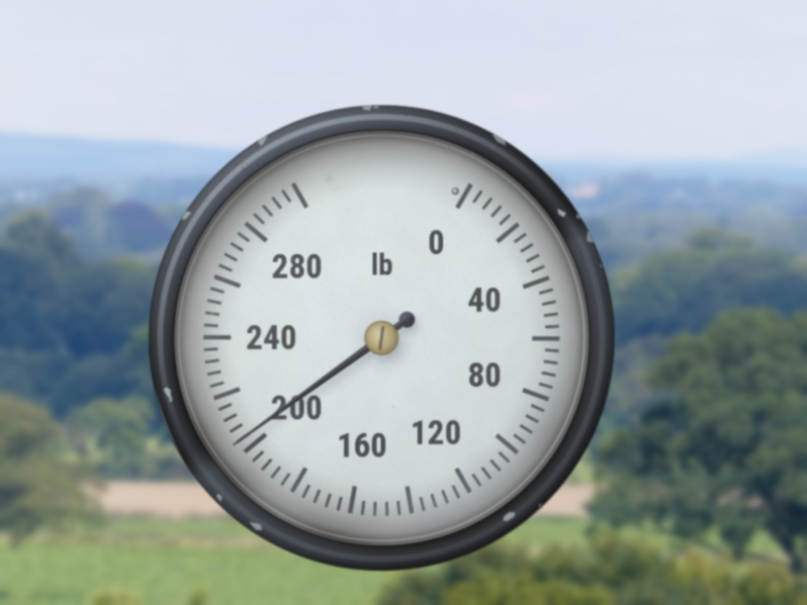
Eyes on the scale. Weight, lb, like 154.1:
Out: 204
